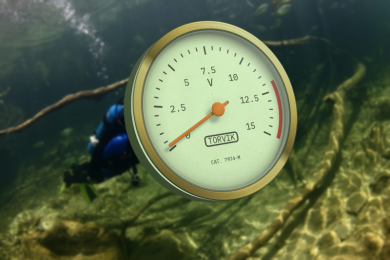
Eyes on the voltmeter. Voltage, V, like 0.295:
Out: 0.25
